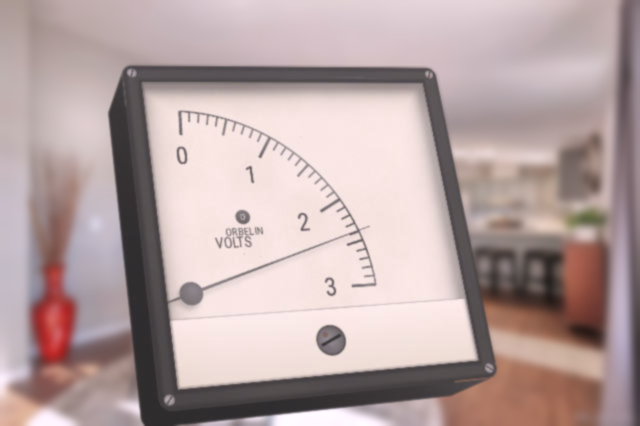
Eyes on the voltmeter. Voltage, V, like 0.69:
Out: 2.4
